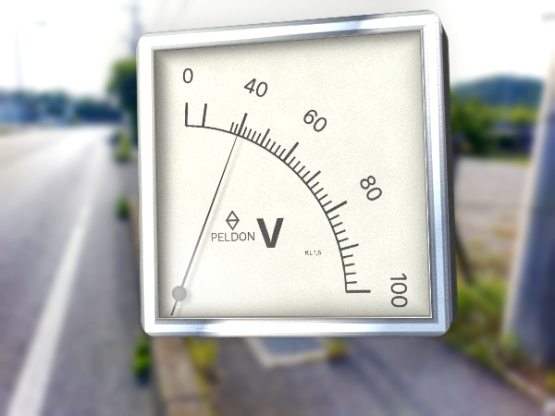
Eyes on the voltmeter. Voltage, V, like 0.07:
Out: 40
